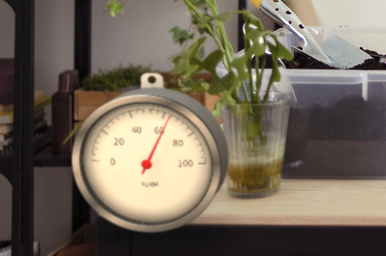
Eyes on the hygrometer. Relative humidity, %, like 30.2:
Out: 64
